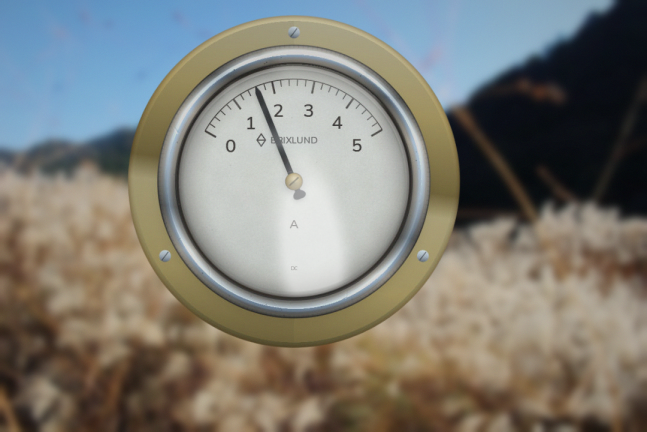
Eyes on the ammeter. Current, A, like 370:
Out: 1.6
